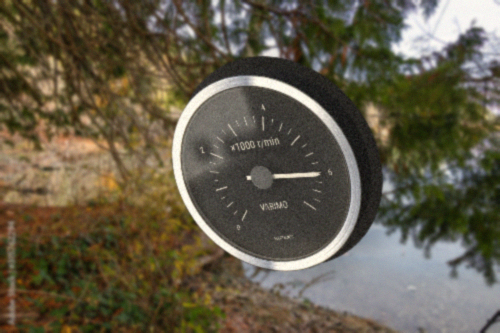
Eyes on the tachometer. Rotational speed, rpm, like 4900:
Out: 6000
